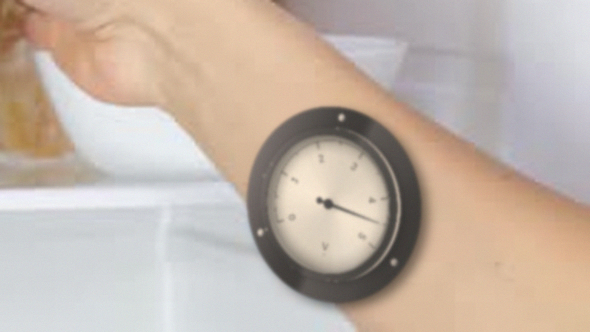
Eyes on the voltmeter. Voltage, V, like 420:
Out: 4.5
